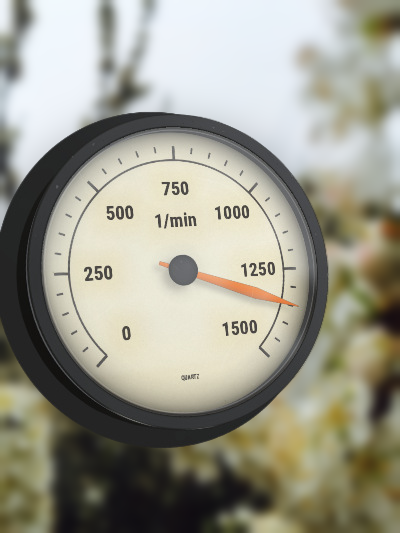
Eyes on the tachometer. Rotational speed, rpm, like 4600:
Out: 1350
